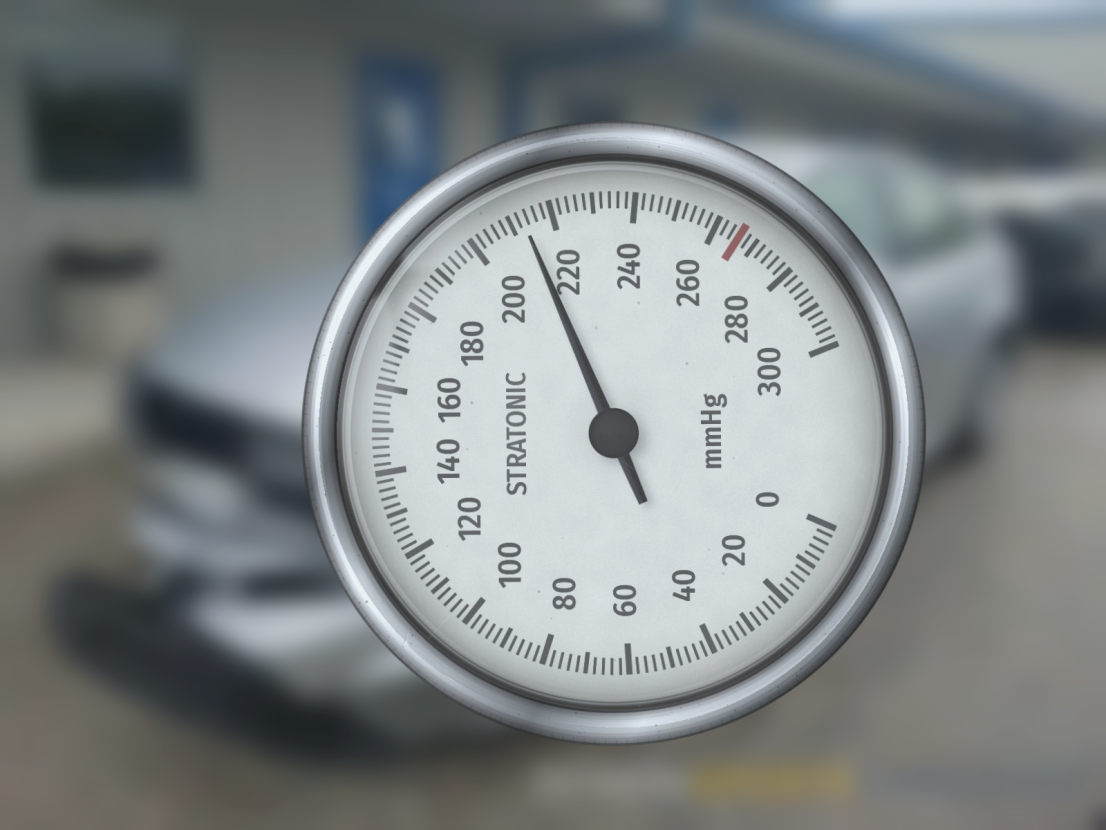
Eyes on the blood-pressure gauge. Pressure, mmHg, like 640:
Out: 213
